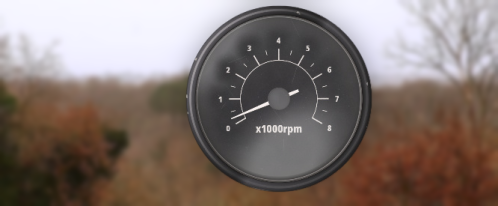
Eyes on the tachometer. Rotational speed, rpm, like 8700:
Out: 250
